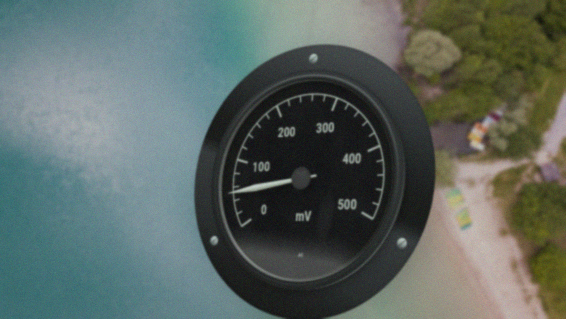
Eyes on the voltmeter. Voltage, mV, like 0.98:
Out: 50
